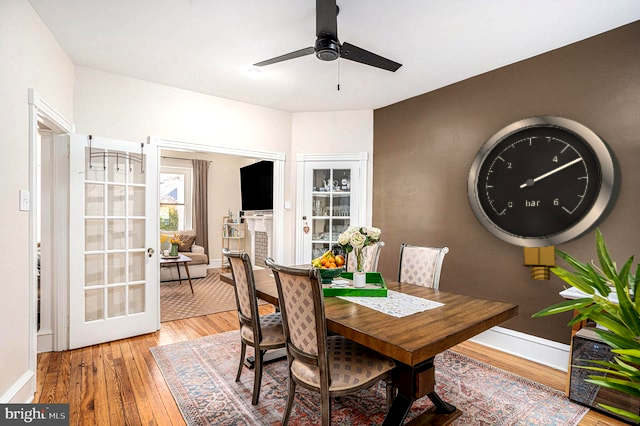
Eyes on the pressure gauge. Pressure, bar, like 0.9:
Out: 4.5
